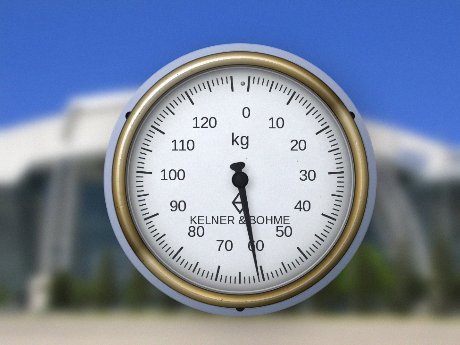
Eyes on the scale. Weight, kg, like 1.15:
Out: 61
